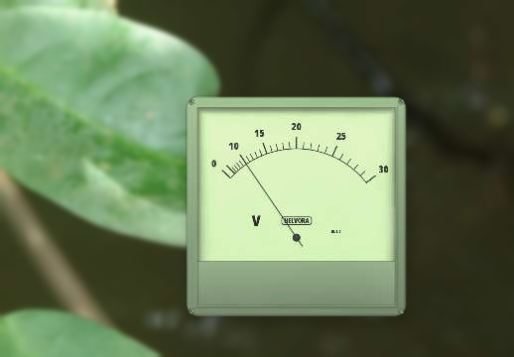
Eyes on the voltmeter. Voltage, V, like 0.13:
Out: 10
